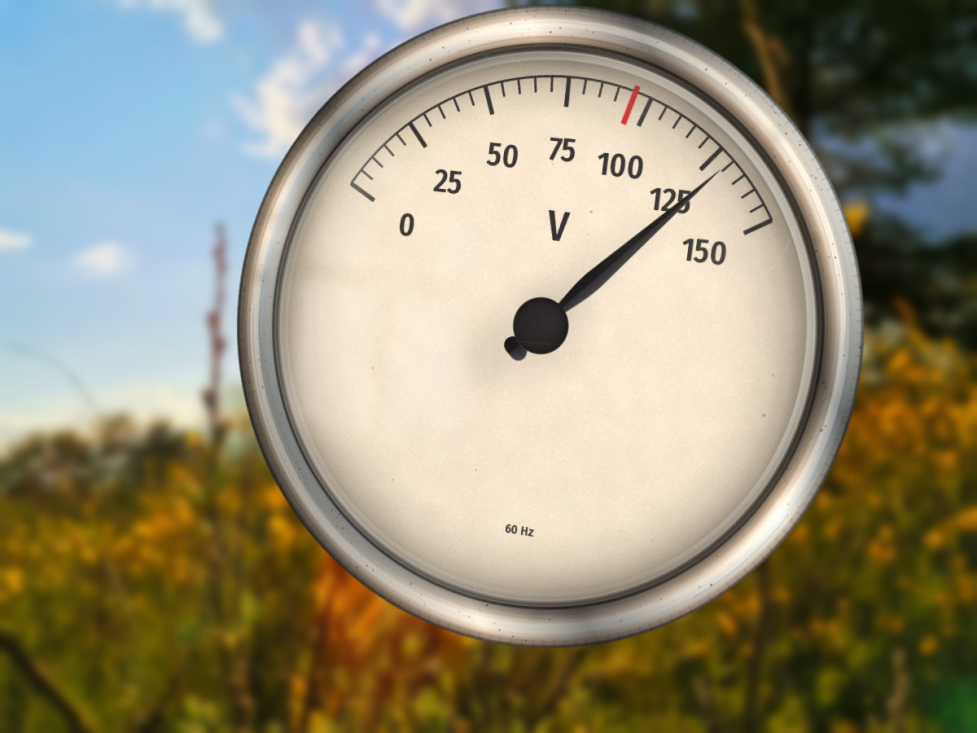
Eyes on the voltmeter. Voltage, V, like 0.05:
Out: 130
